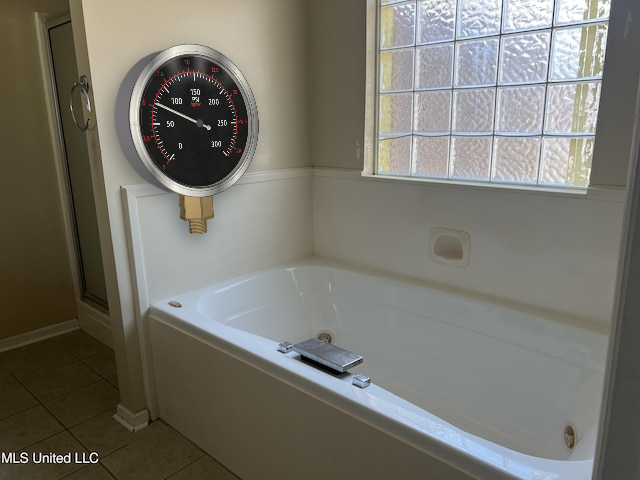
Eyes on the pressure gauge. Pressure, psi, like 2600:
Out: 75
